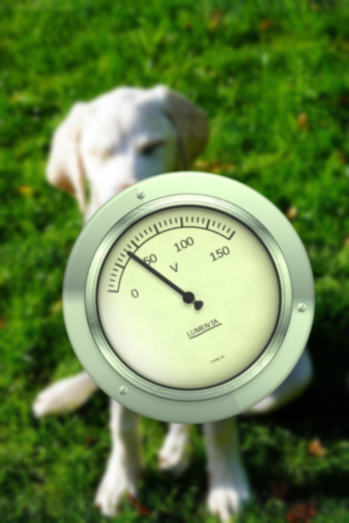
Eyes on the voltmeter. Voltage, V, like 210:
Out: 40
